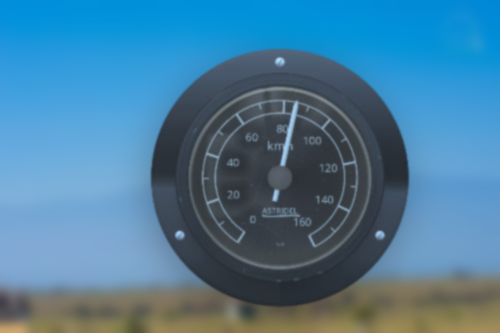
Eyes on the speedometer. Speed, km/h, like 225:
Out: 85
